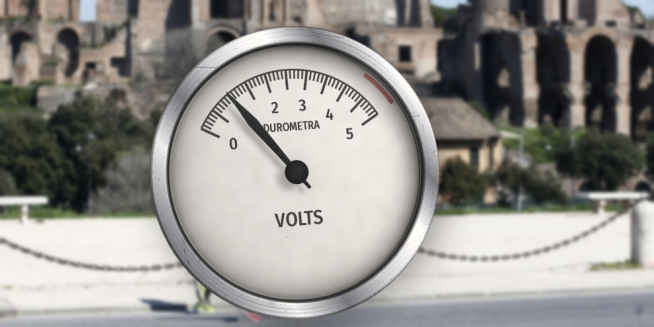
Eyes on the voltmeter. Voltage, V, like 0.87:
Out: 1
